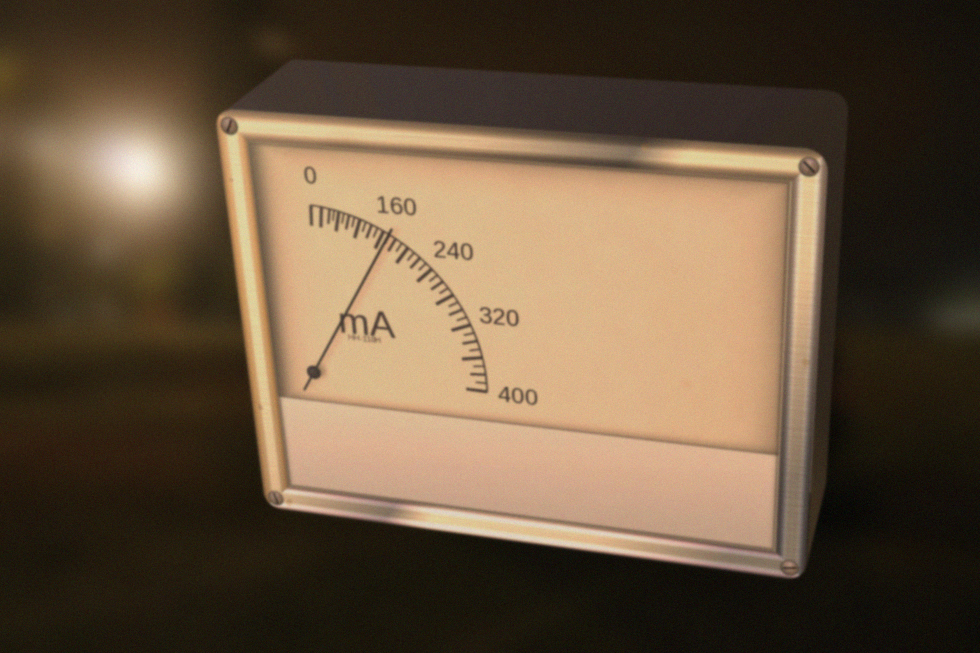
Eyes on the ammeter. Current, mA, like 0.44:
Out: 170
